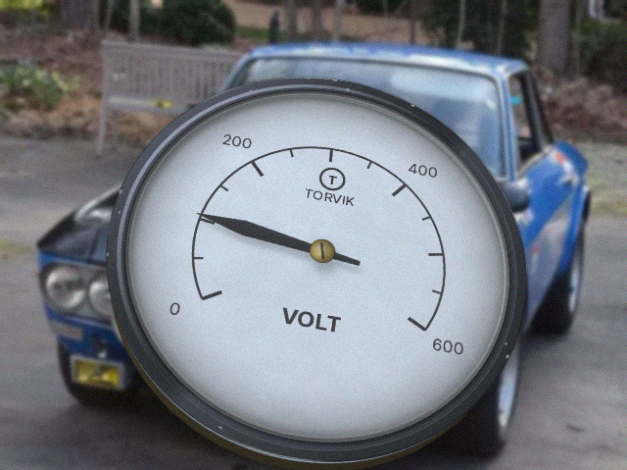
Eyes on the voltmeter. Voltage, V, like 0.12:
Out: 100
